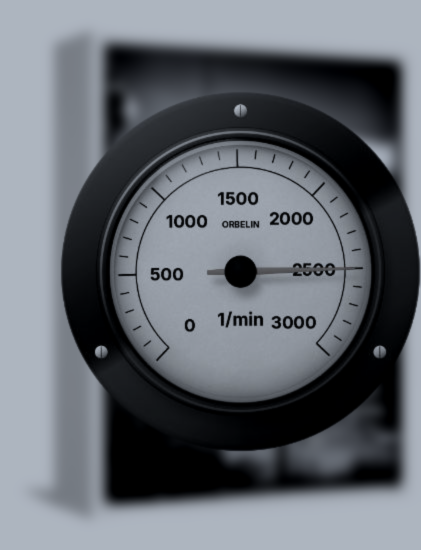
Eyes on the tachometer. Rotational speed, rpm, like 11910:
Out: 2500
